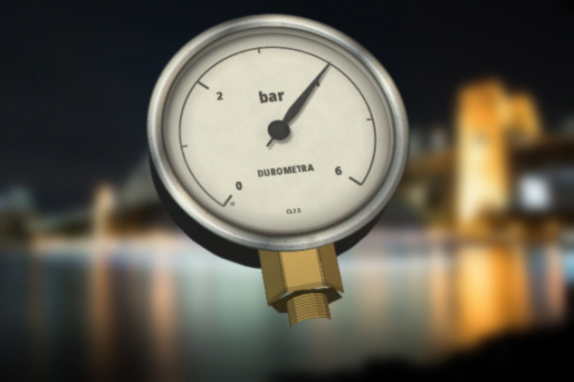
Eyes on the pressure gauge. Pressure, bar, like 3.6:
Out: 4
